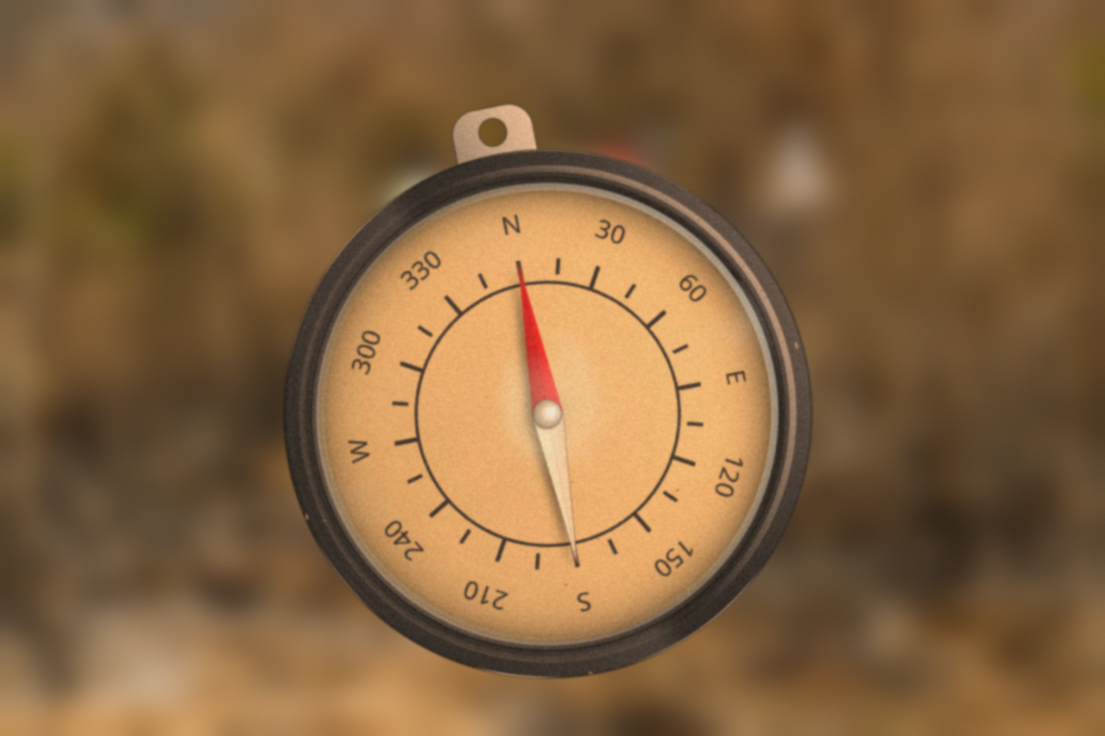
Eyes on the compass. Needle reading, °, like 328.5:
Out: 0
